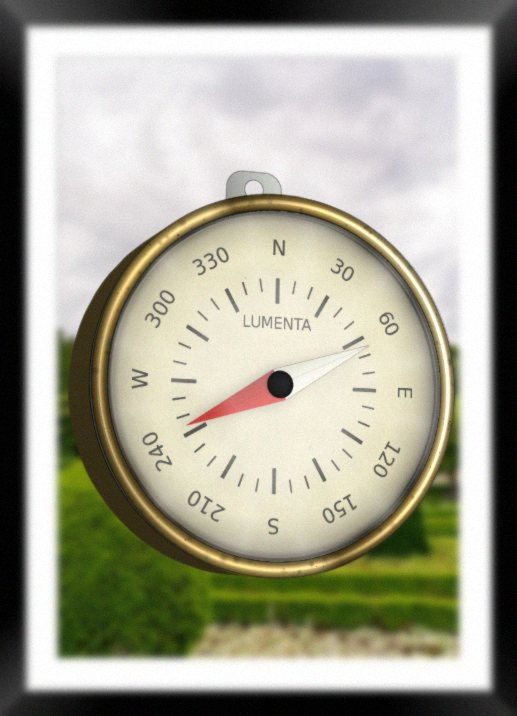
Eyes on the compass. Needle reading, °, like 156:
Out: 245
